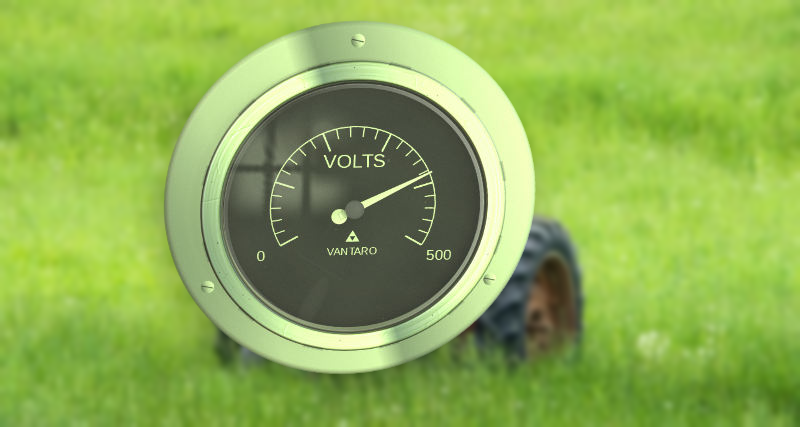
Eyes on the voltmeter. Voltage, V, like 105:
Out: 380
